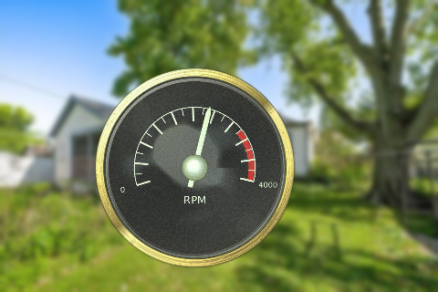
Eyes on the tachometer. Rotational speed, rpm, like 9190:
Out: 2300
